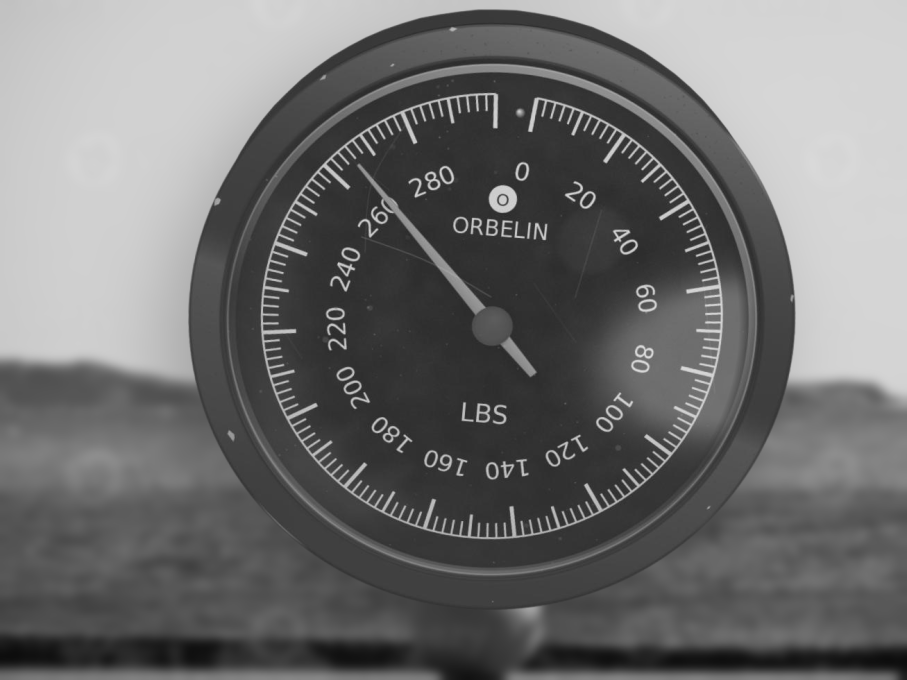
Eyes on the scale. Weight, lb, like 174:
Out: 266
